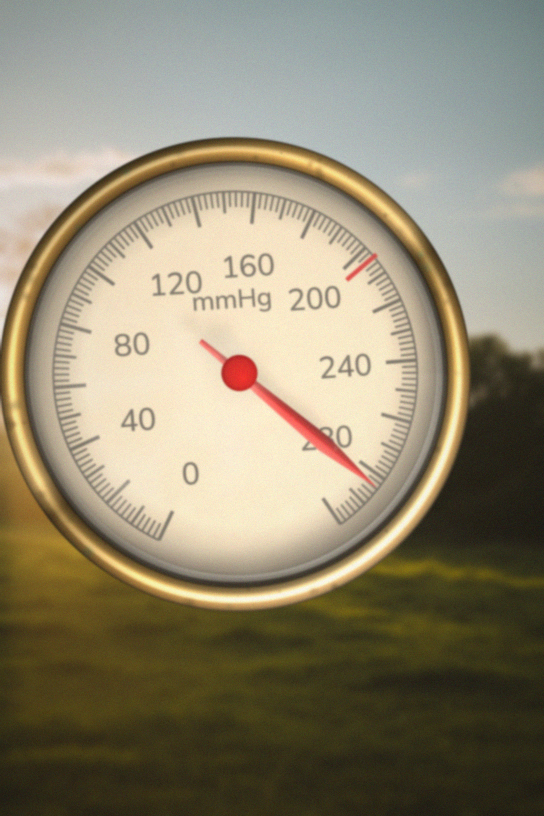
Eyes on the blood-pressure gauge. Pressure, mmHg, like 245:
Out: 284
